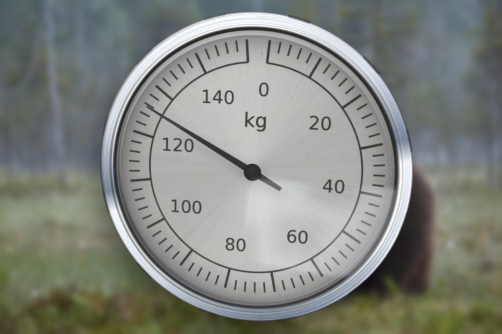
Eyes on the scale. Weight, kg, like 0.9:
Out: 126
